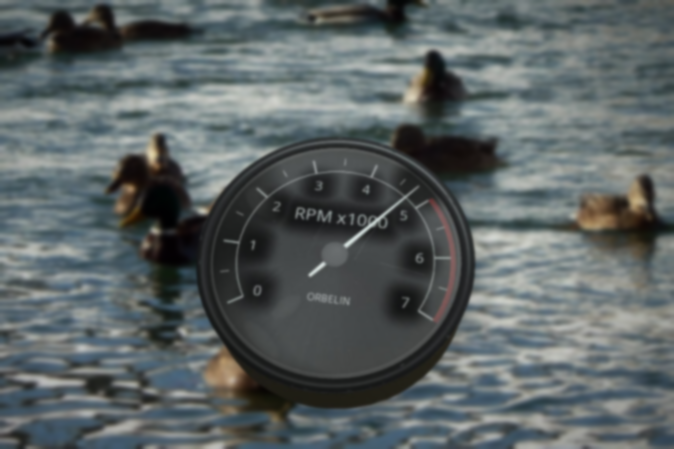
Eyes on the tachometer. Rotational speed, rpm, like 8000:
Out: 4750
